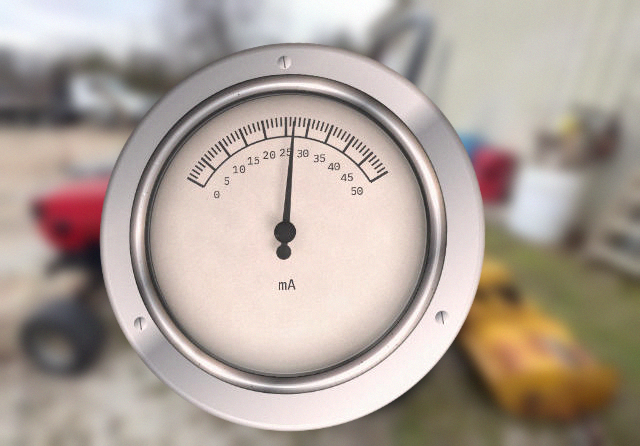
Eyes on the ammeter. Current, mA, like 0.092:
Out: 27
